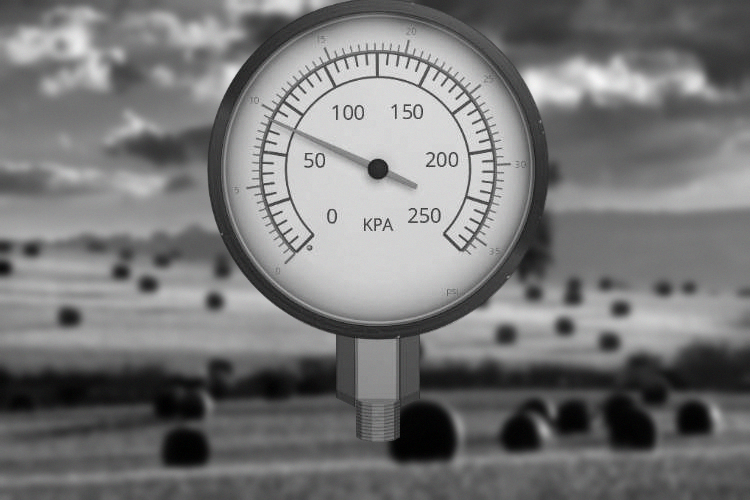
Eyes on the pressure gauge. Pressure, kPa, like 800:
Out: 65
